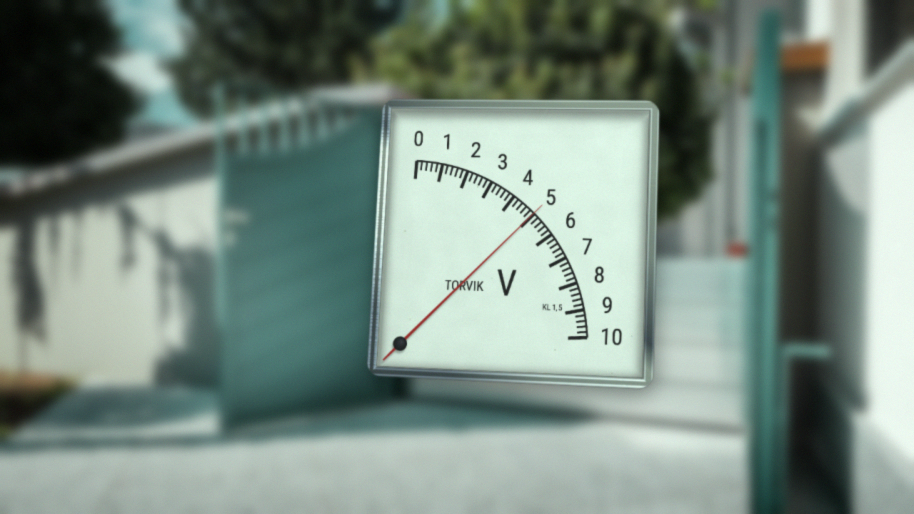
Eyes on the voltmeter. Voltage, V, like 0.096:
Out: 5
